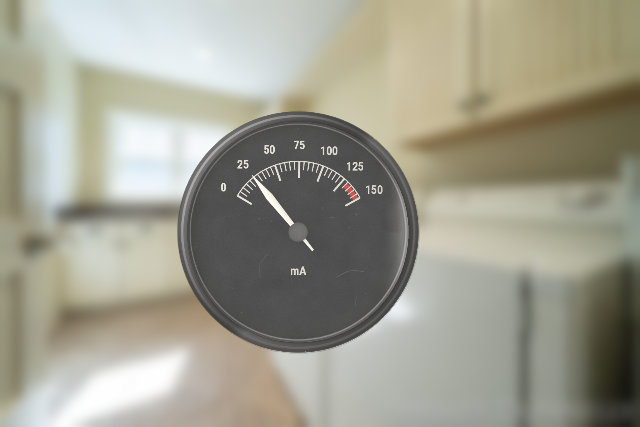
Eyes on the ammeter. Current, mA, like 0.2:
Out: 25
